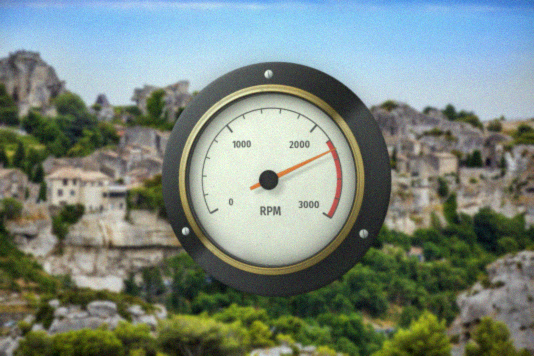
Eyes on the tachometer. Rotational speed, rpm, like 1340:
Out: 2300
